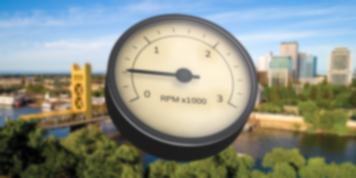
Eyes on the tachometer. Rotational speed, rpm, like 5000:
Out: 400
